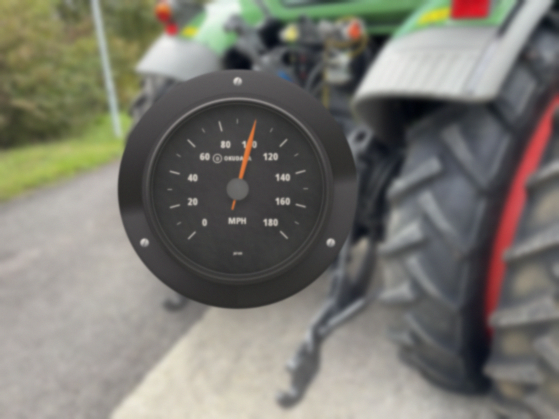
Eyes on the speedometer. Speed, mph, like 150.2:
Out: 100
